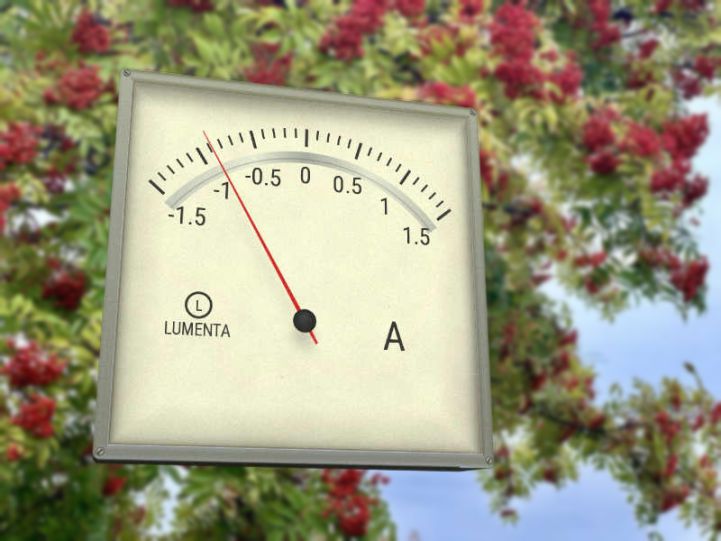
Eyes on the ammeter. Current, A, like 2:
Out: -0.9
